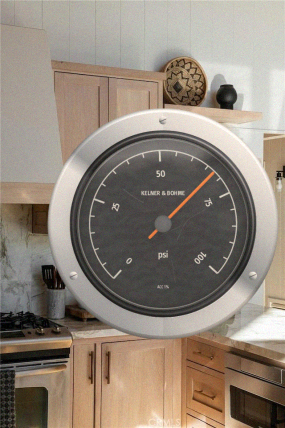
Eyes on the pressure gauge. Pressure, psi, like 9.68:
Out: 67.5
